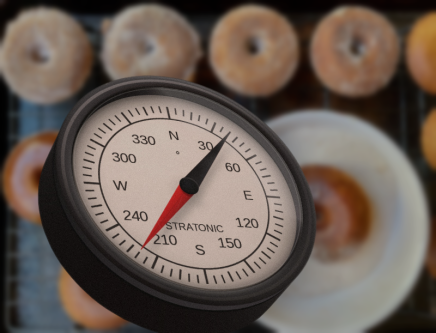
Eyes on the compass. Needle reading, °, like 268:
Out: 220
